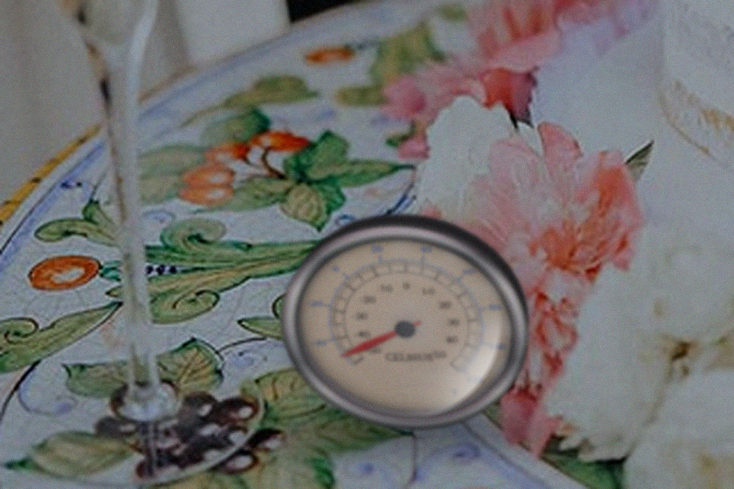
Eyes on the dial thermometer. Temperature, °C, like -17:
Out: -45
